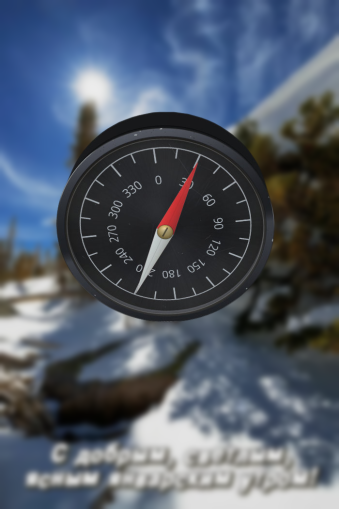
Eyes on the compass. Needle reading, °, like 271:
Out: 30
